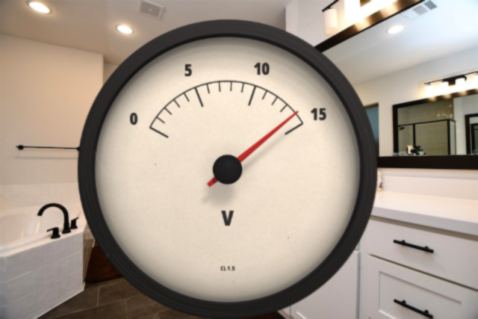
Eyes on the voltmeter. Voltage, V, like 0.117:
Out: 14
